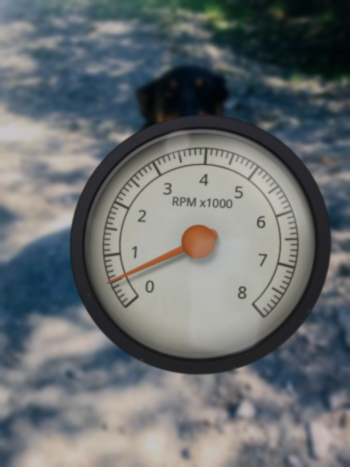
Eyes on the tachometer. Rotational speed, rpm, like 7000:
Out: 500
